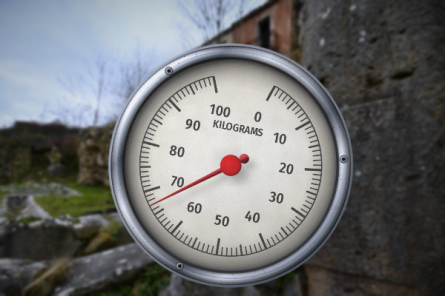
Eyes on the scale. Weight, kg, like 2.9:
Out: 67
